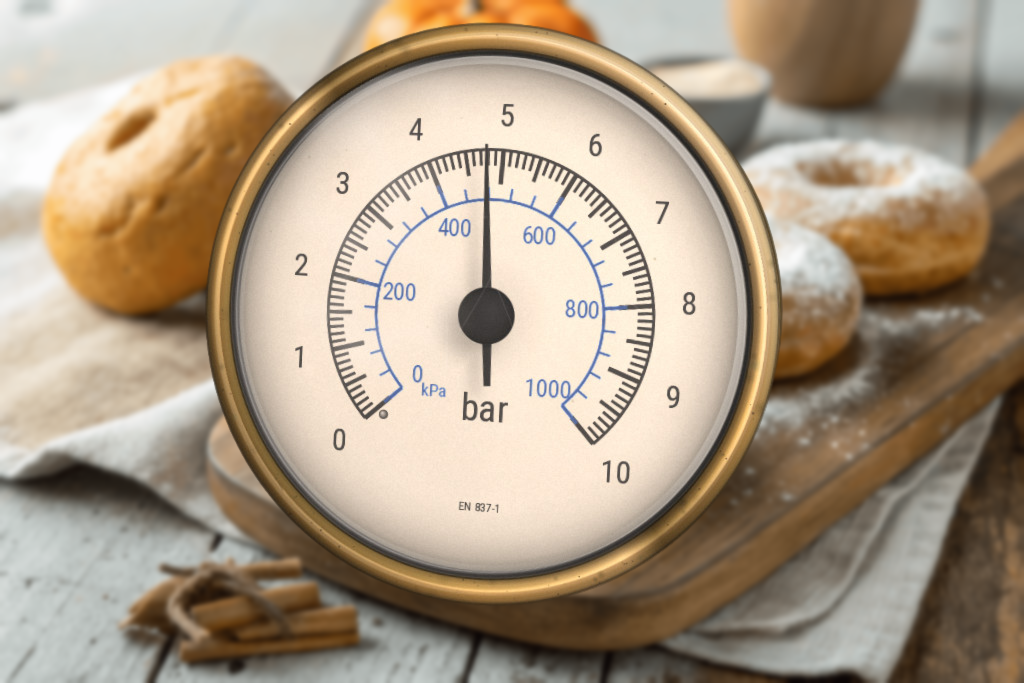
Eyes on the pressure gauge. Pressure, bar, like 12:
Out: 4.8
